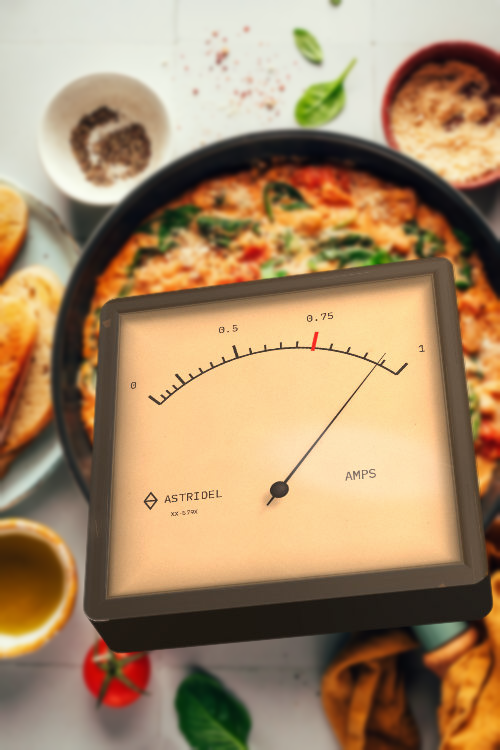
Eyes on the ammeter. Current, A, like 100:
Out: 0.95
